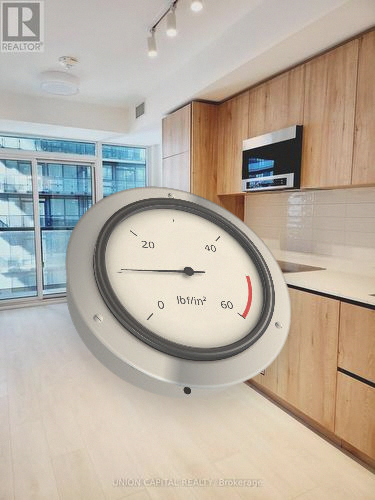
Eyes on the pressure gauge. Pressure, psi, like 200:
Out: 10
